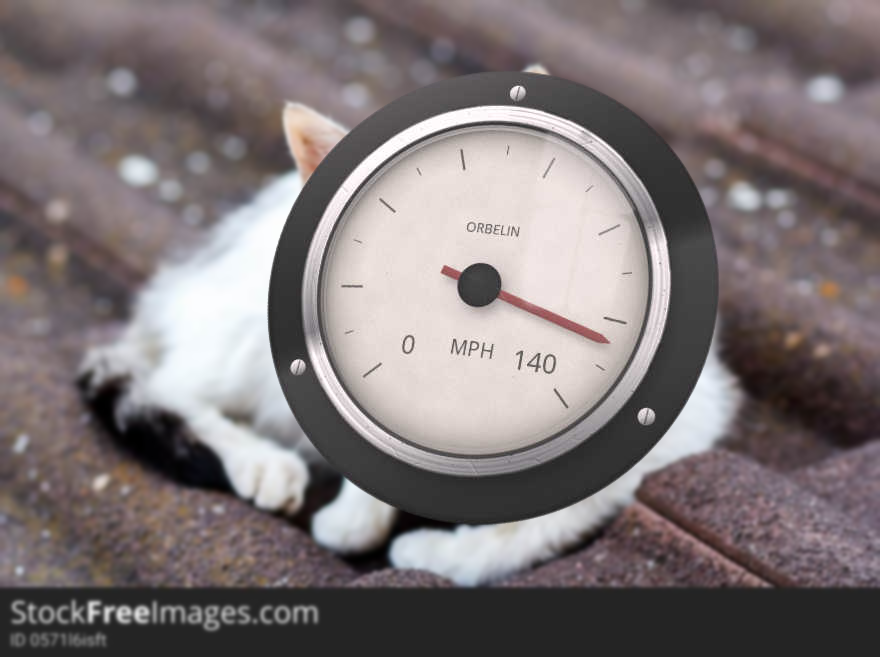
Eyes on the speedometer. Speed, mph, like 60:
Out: 125
